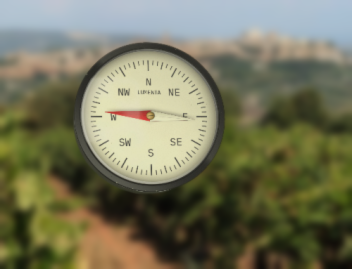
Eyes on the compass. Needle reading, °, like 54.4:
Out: 275
